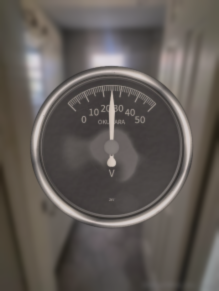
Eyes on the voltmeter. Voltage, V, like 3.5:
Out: 25
